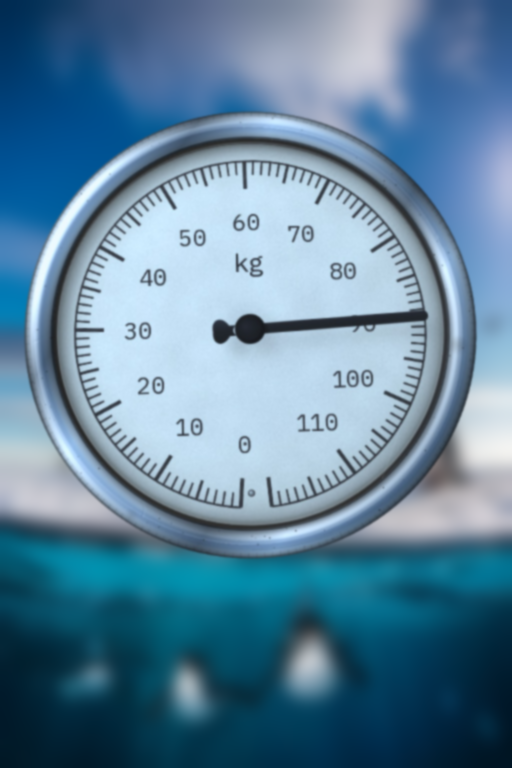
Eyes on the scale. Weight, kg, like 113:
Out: 90
